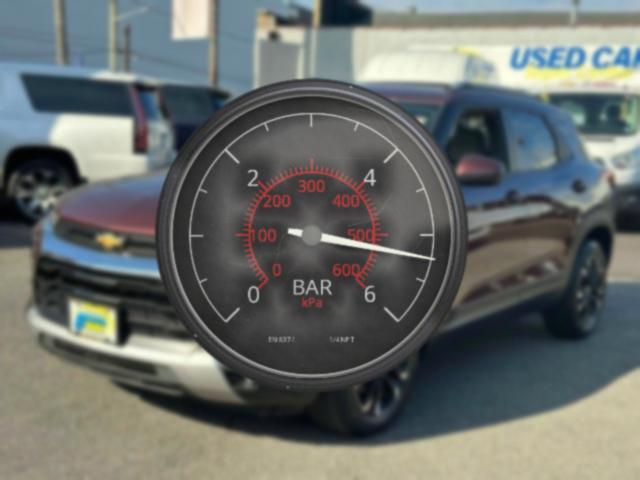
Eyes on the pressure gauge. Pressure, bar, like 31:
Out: 5.25
